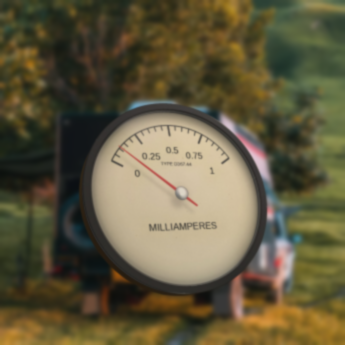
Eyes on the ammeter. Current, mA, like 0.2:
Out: 0.1
